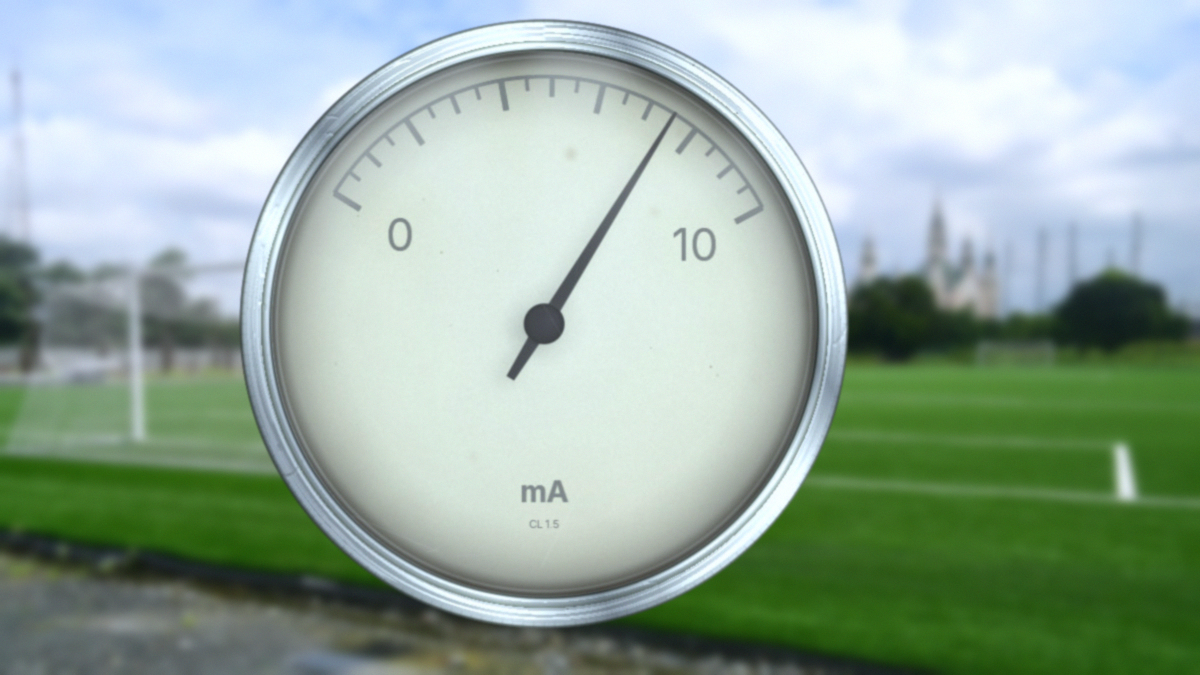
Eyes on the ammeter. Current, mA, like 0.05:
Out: 7.5
